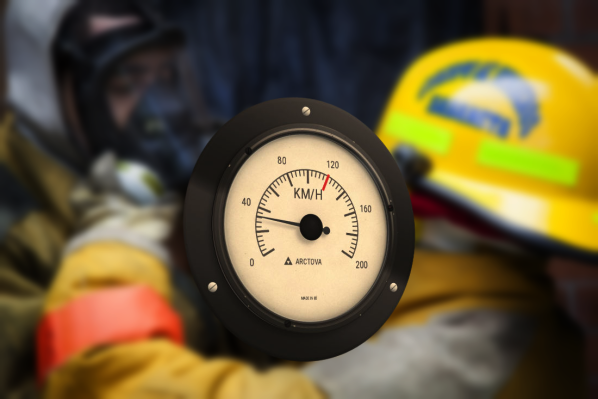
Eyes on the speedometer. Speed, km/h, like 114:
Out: 32
